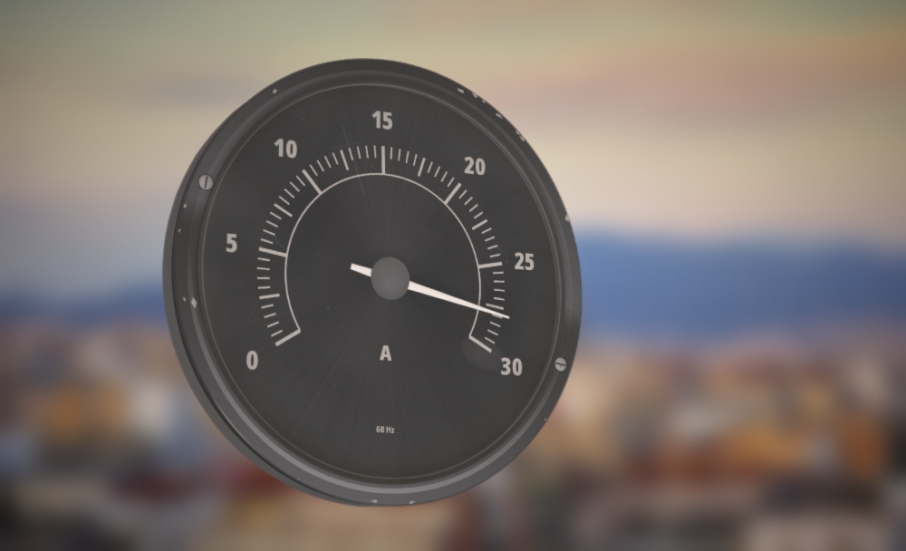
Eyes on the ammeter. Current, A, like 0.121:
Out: 28
